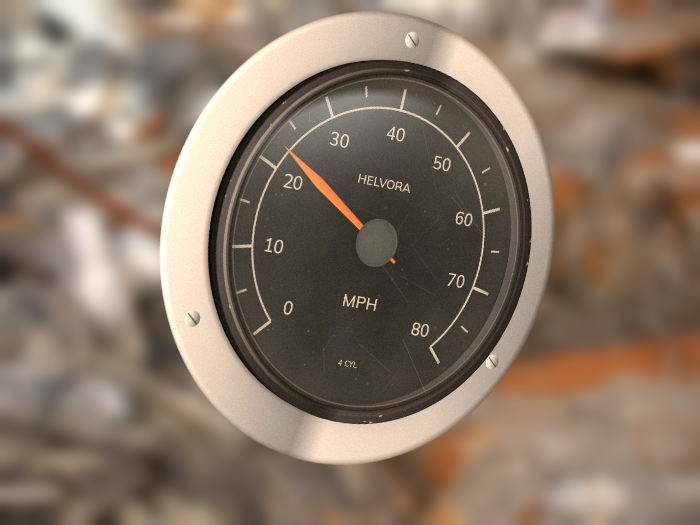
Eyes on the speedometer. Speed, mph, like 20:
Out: 22.5
